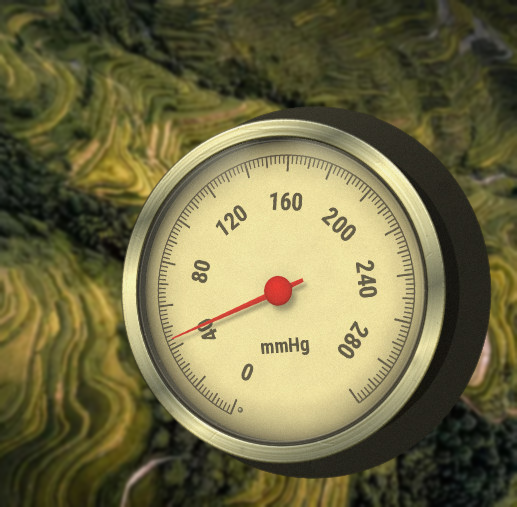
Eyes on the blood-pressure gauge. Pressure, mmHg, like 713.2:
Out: 44
